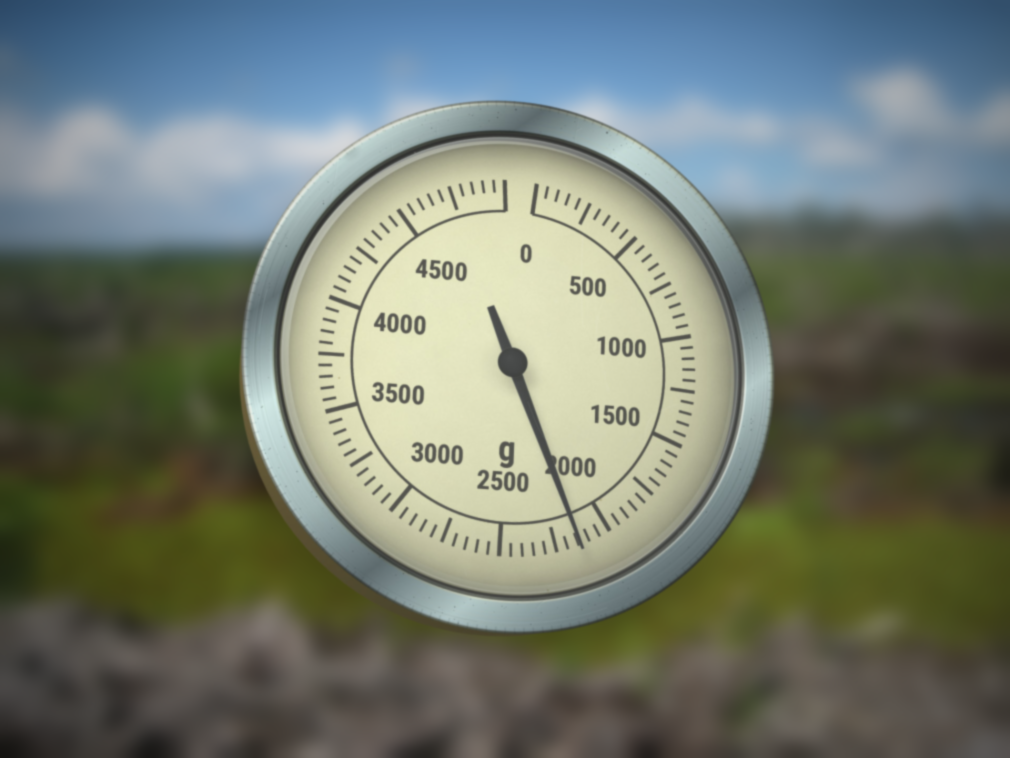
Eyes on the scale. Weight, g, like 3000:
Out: 2150
